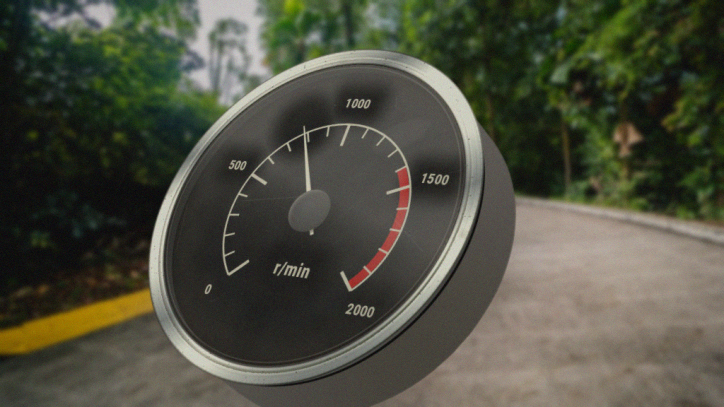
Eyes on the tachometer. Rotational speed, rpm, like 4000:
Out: 800
